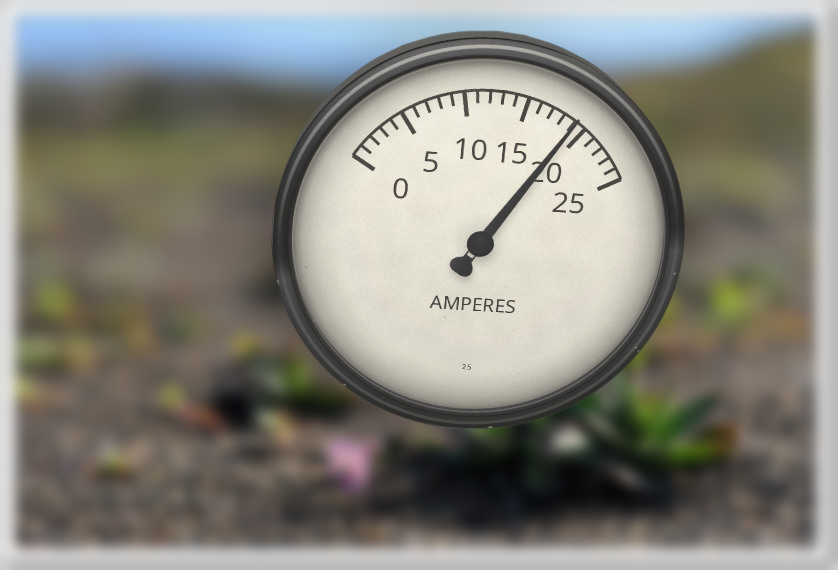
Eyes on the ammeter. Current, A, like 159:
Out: 19
